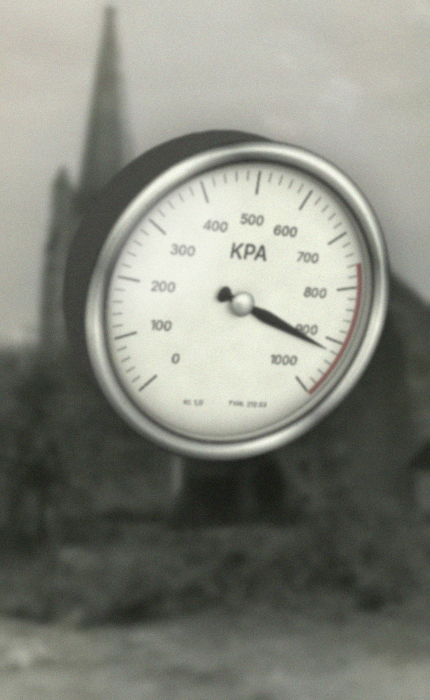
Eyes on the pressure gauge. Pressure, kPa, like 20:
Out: 920
